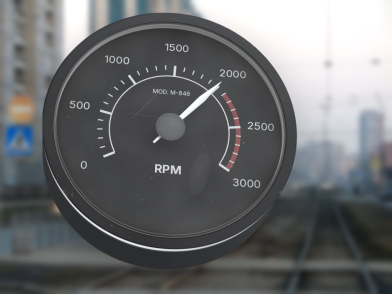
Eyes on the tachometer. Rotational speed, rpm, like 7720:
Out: 2000
